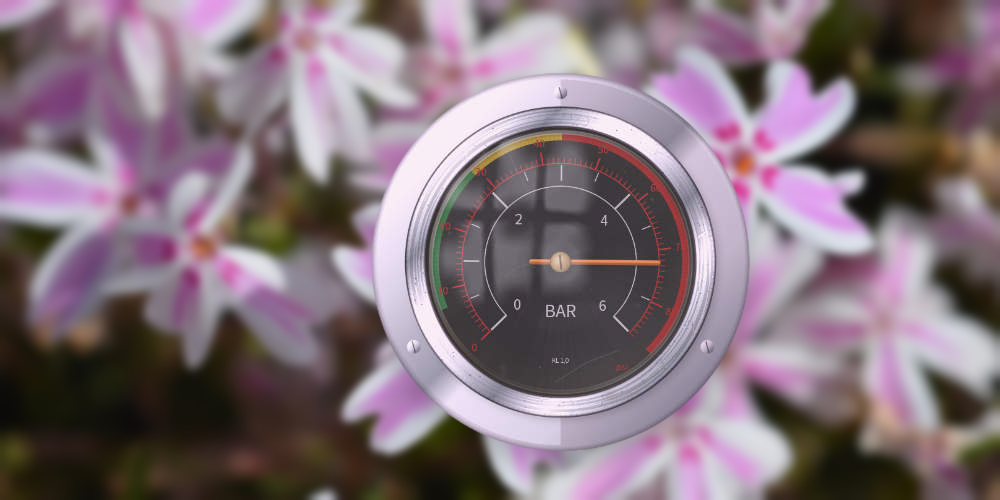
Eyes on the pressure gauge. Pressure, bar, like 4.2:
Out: 5
